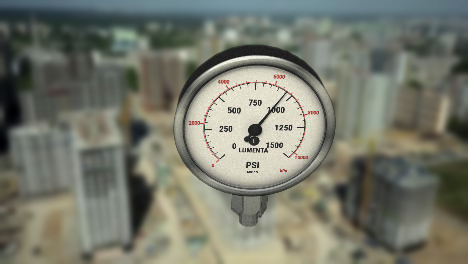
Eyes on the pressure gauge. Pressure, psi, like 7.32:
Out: 950
